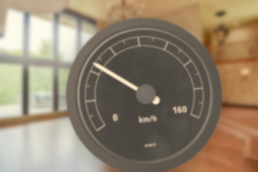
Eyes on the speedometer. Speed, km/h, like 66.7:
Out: 45
